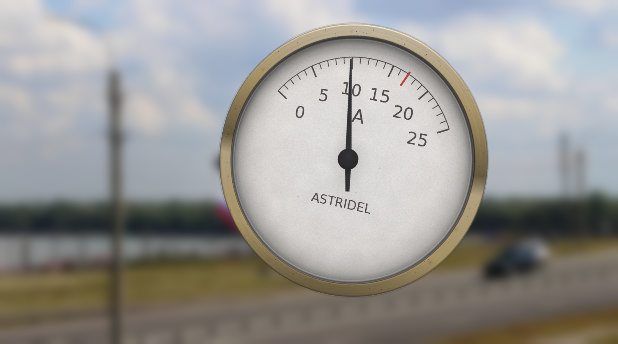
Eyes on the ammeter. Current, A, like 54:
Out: 10
